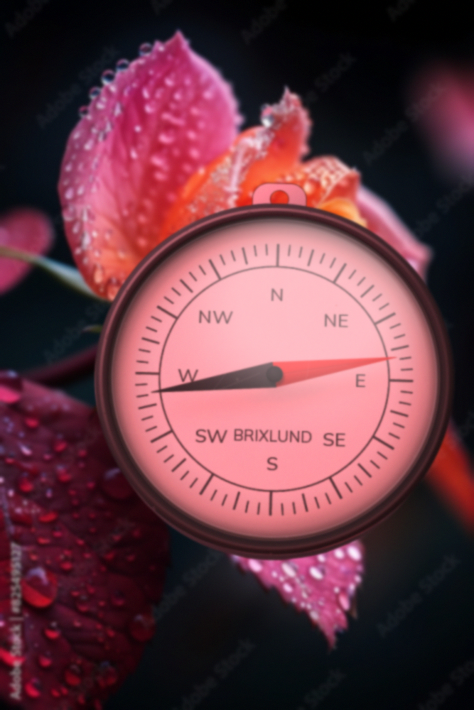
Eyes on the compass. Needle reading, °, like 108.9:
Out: 80
